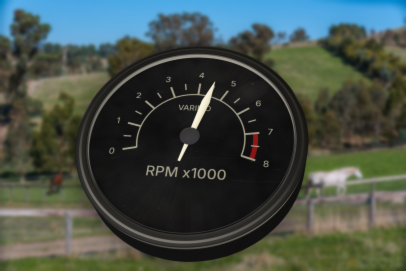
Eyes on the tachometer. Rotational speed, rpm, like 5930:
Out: 4500
